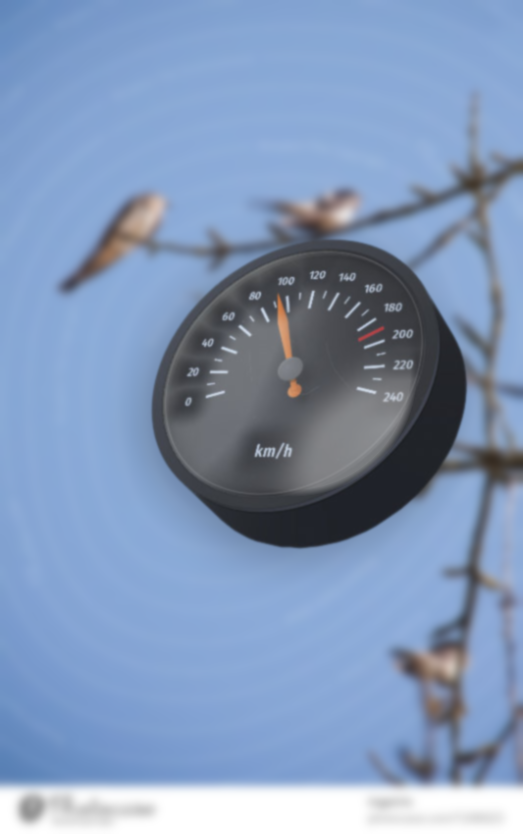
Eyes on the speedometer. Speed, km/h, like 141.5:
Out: 95
